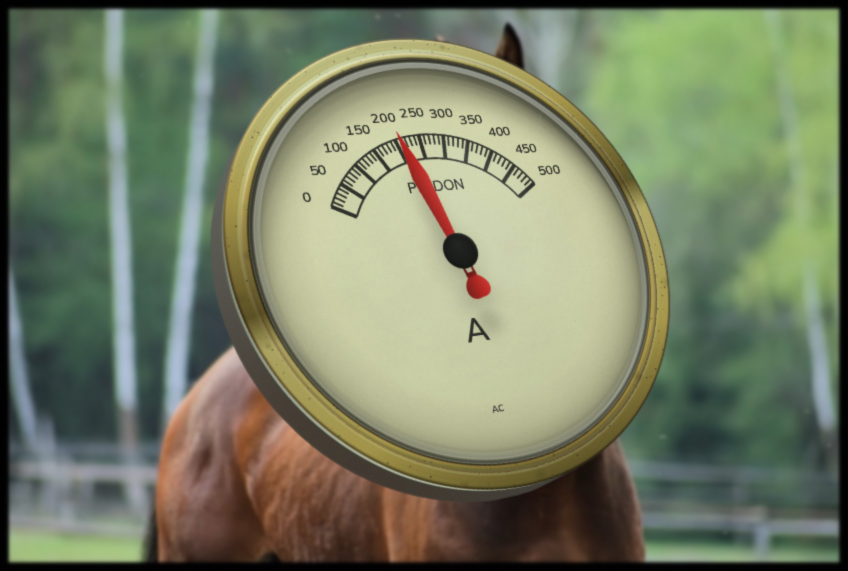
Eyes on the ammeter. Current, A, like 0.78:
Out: 200
